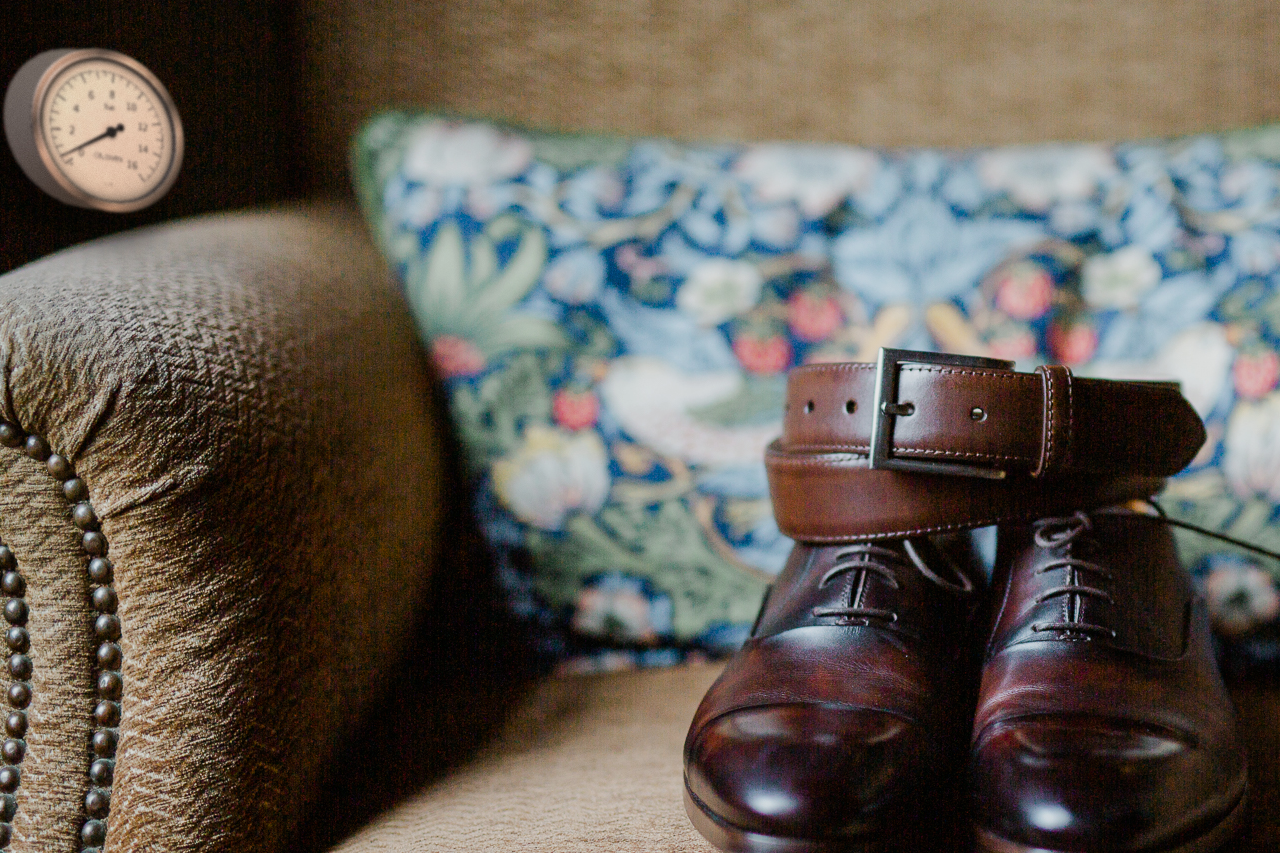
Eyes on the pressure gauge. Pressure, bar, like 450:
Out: 0.5
